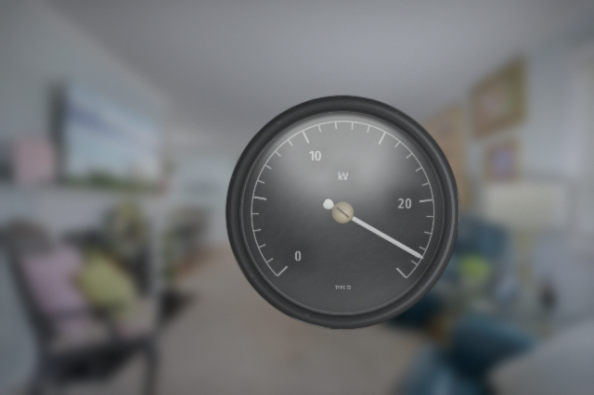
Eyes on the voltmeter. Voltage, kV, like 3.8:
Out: 23.5
